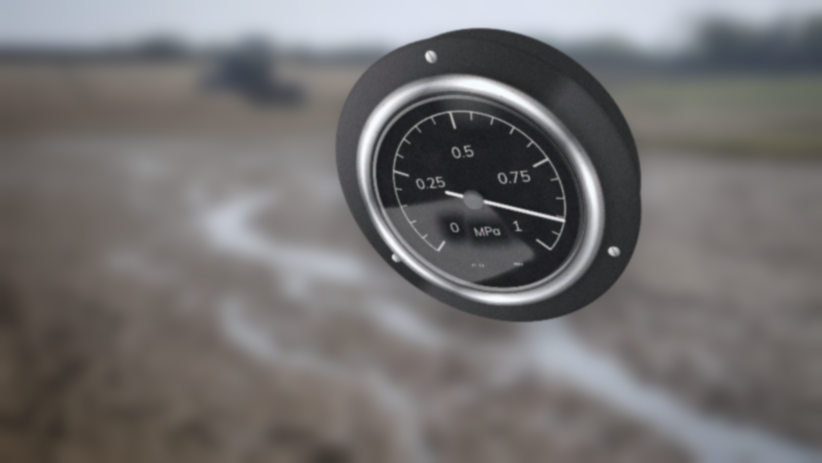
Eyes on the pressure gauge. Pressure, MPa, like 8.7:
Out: 0.9
